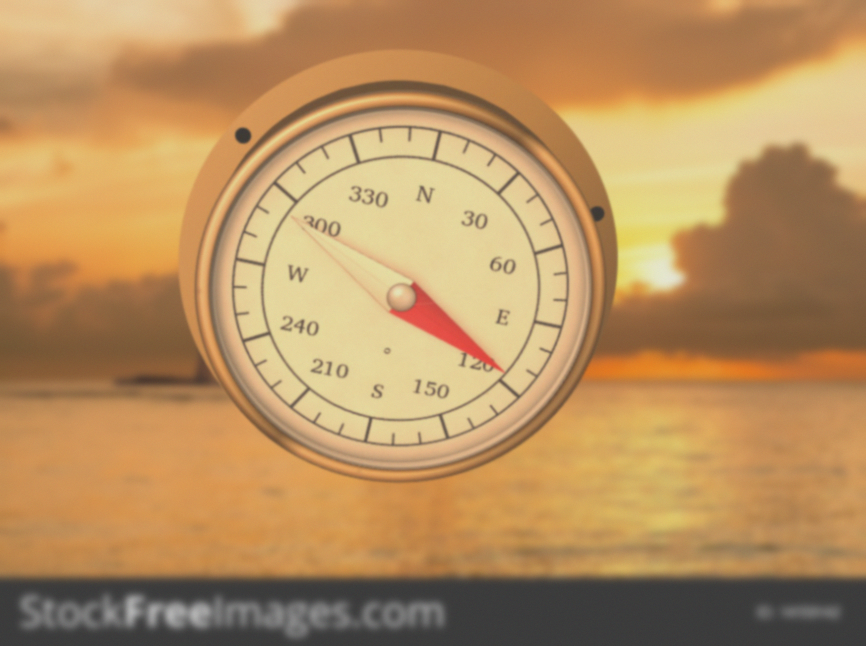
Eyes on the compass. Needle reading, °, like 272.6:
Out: 115
